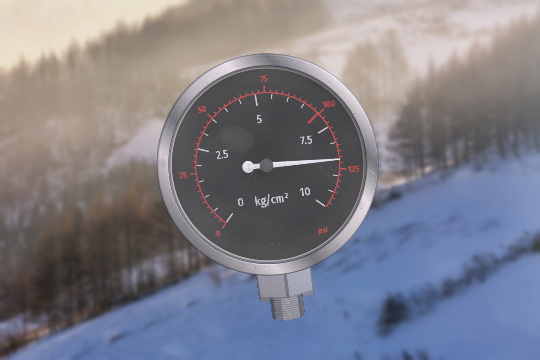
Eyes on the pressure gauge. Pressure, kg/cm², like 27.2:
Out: 8.5
